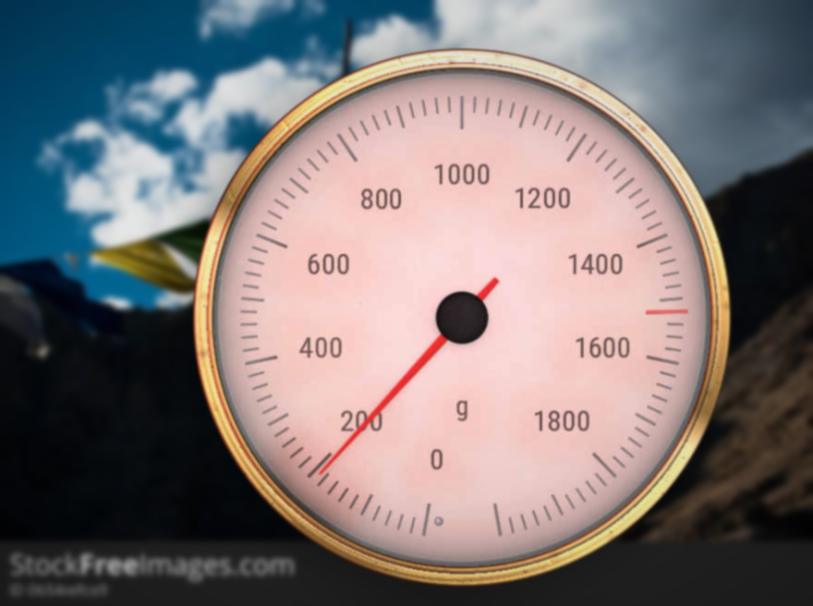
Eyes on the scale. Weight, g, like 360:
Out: 190
